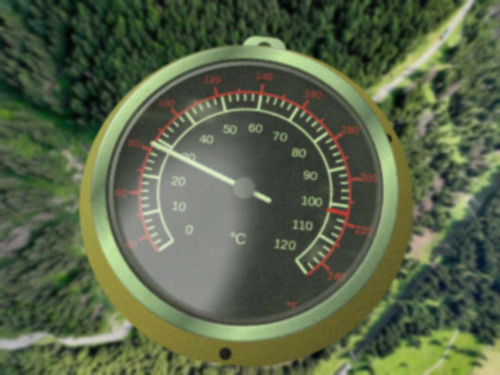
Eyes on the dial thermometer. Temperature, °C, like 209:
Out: 28
